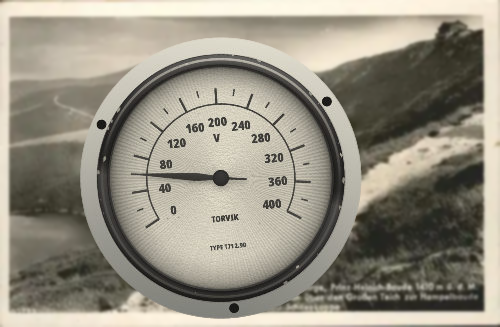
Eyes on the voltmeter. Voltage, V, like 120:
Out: 60
